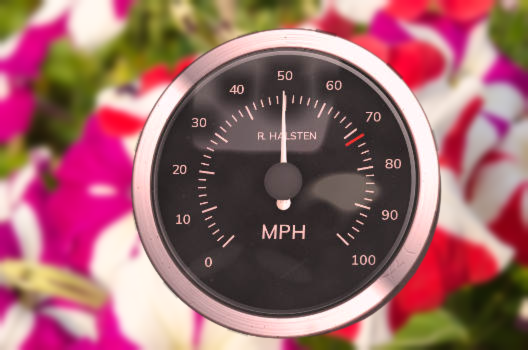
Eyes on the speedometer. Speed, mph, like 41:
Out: 50
